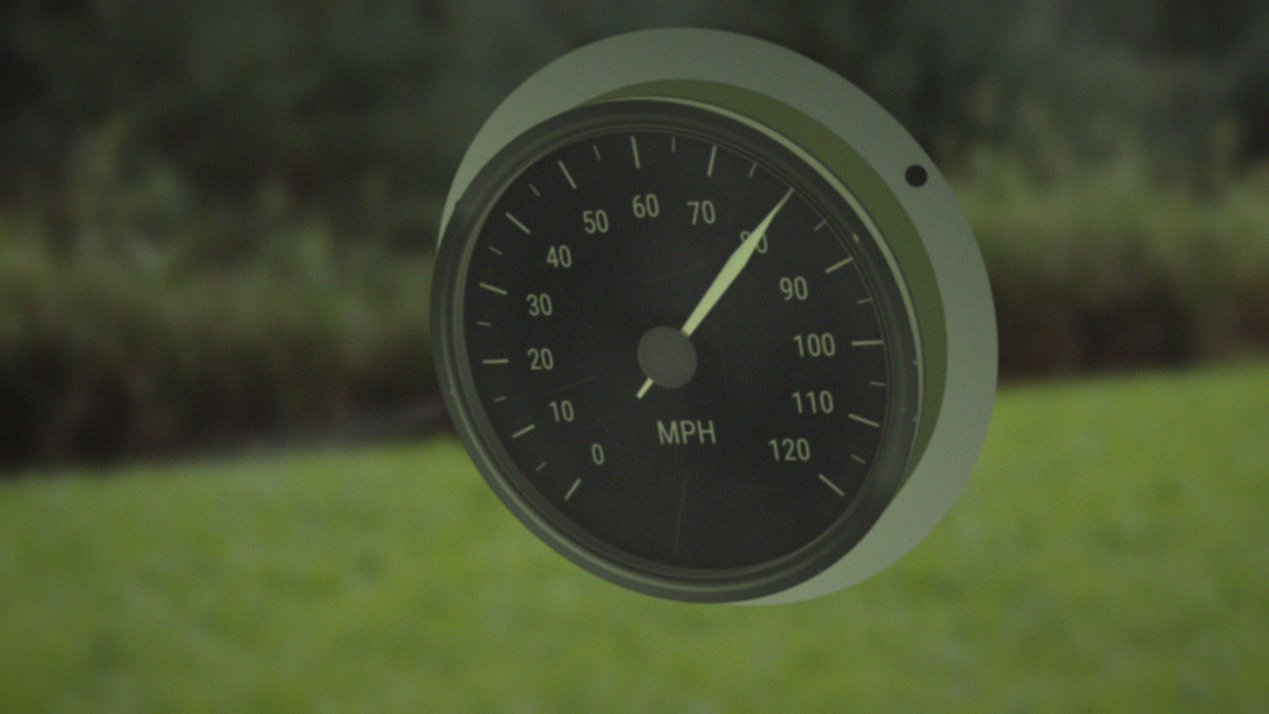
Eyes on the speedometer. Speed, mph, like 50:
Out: 80
